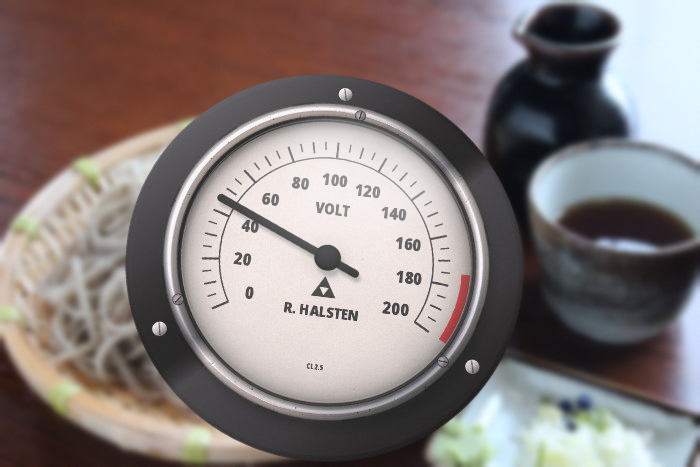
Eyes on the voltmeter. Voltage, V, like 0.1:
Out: 45
